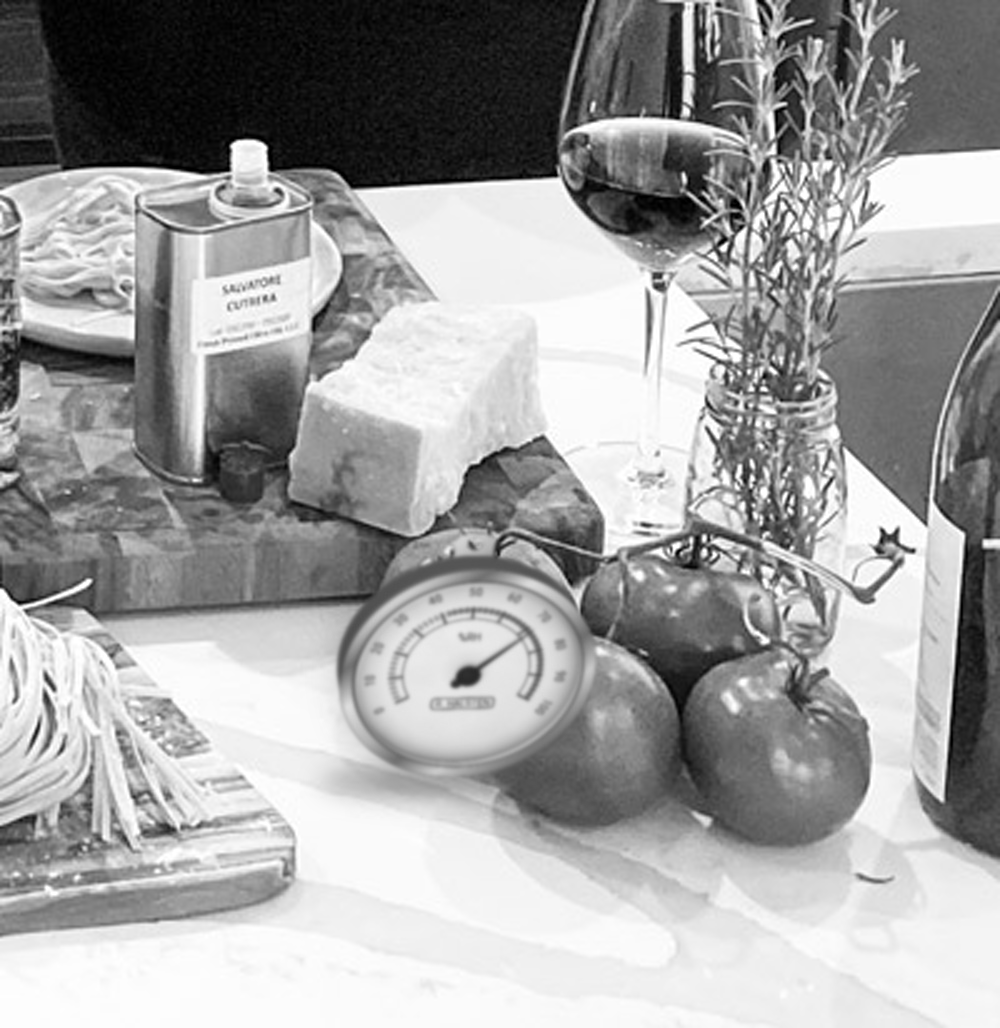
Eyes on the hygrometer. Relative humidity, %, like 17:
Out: 70
